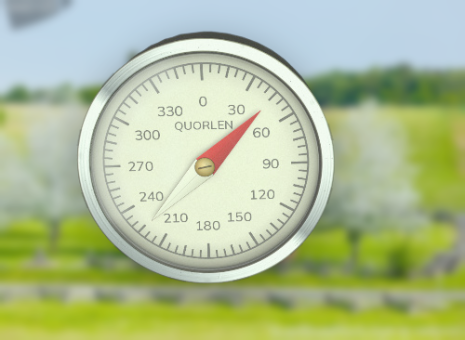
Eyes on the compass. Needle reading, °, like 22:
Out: 45
